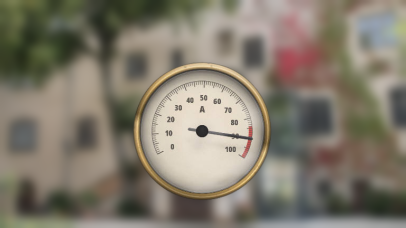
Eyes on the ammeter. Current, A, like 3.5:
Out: 90
